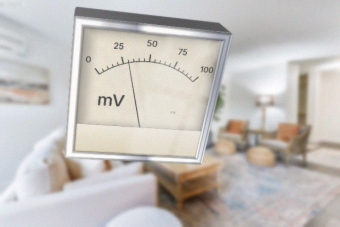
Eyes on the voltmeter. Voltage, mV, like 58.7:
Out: 30
